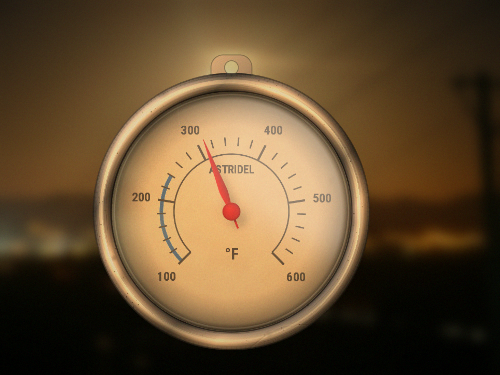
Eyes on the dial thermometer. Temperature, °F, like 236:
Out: 310
